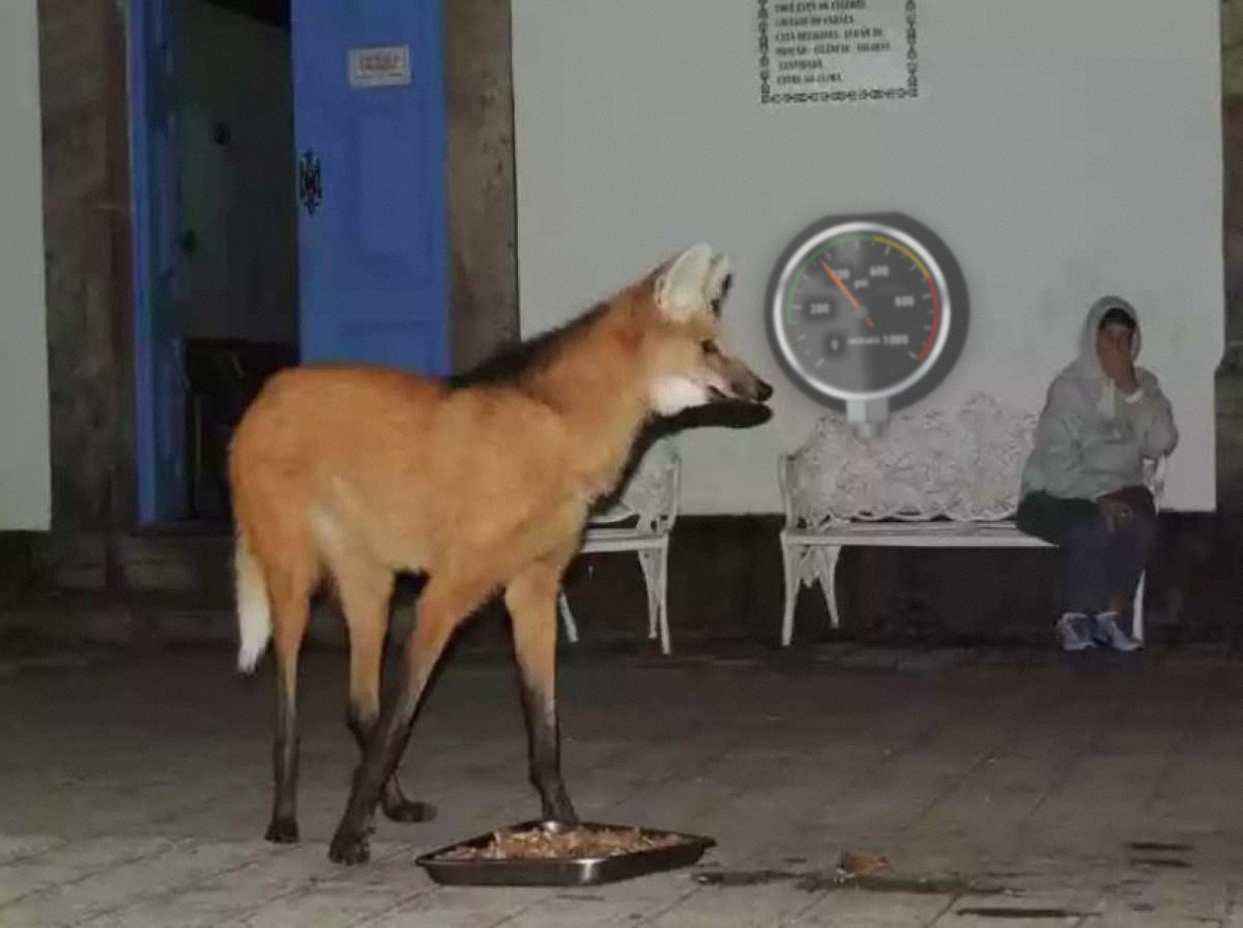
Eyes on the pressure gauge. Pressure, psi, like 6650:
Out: 375
